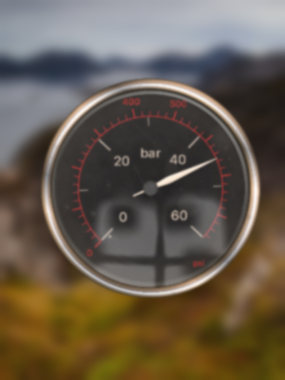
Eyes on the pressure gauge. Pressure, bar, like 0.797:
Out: 45
